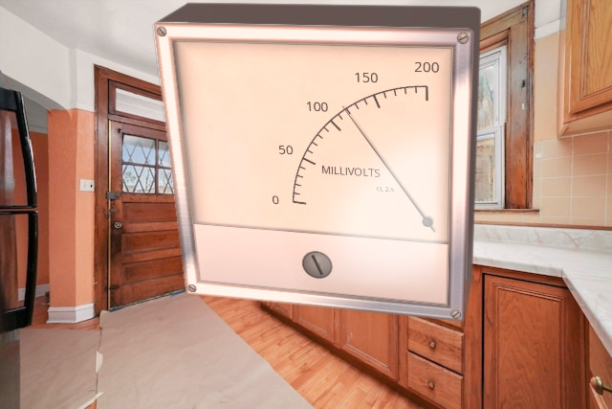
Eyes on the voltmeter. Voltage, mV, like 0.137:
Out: 120
